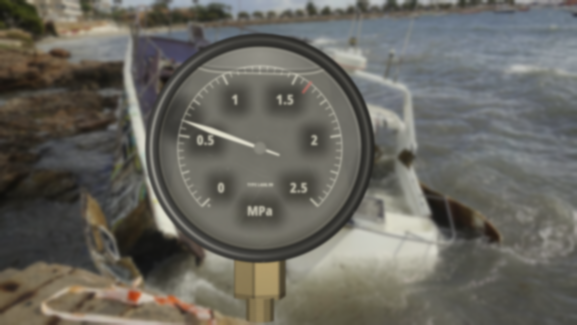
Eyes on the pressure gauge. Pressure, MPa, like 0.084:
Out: 0.6
